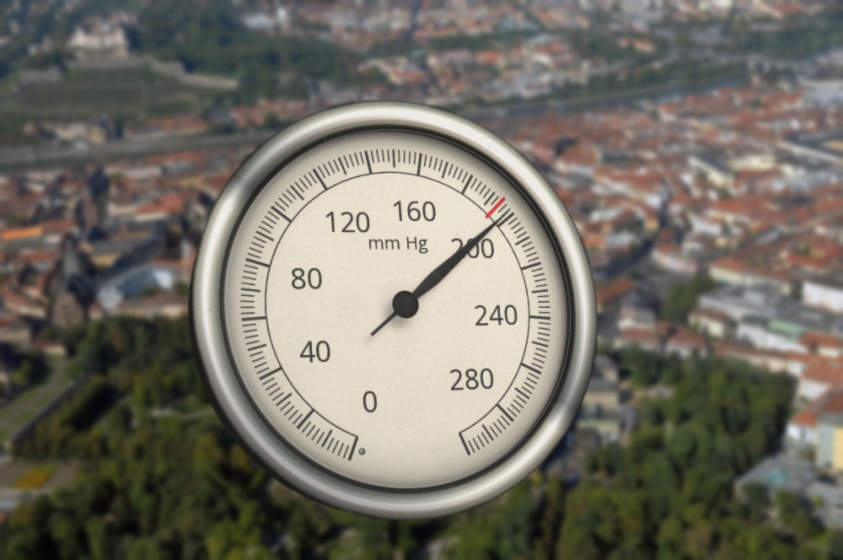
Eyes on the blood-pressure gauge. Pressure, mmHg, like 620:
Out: 198
